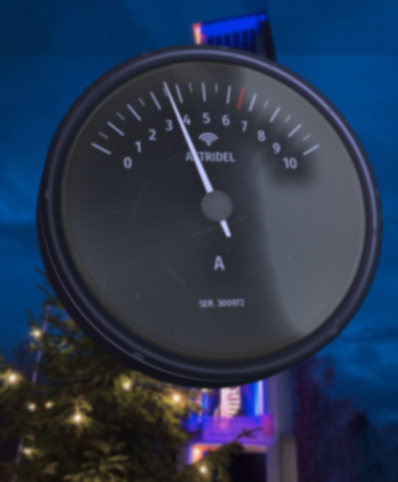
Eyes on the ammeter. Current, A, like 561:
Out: 3.5
